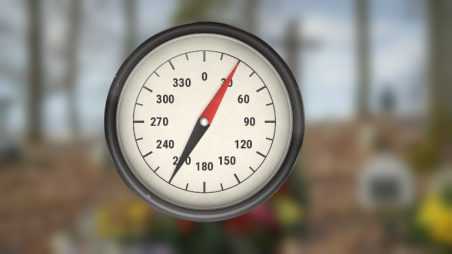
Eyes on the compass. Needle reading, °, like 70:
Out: 30
